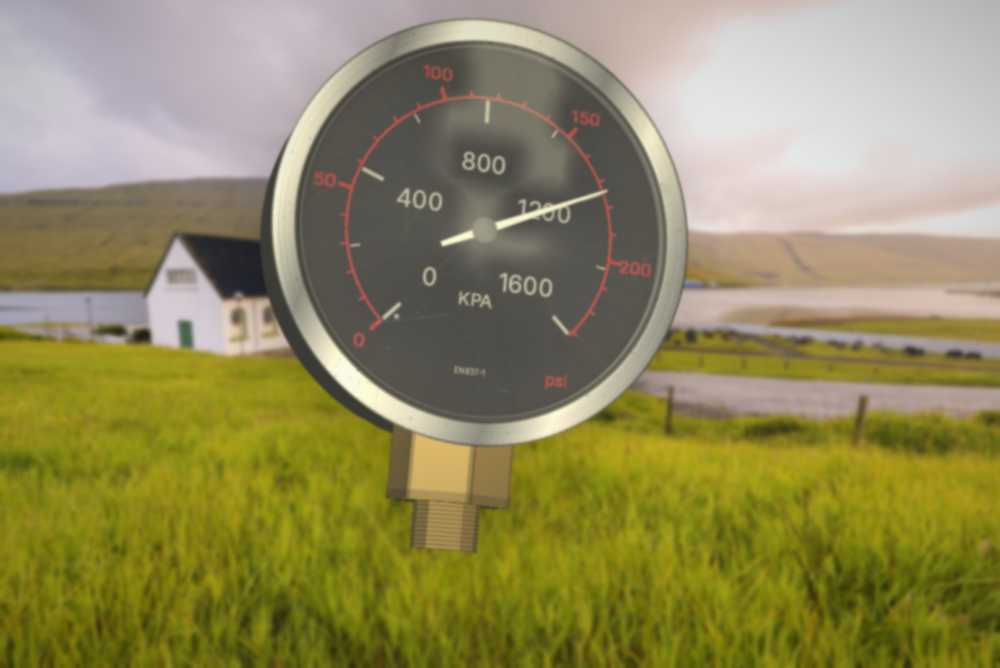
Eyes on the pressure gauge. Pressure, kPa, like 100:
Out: 1200
